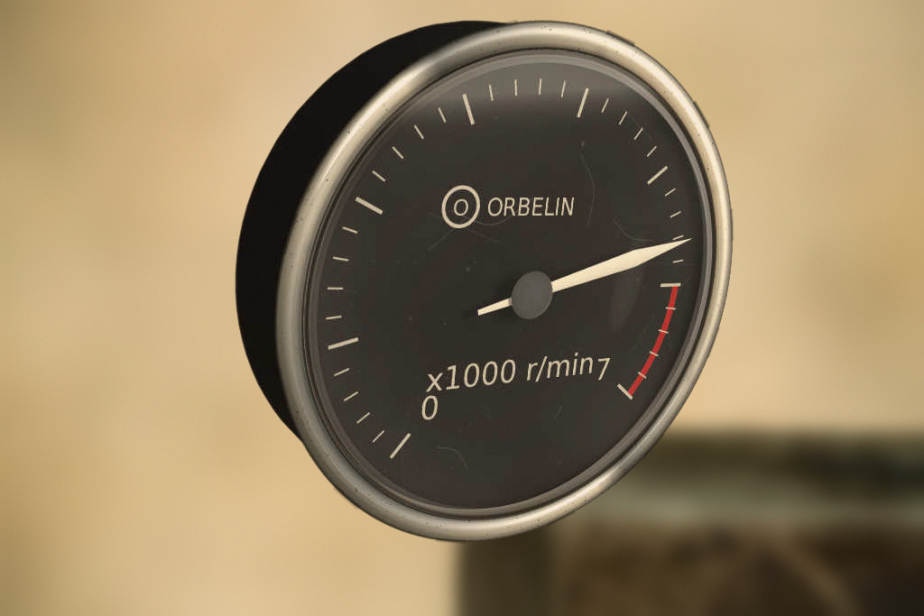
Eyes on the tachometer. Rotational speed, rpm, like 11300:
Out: 5600
